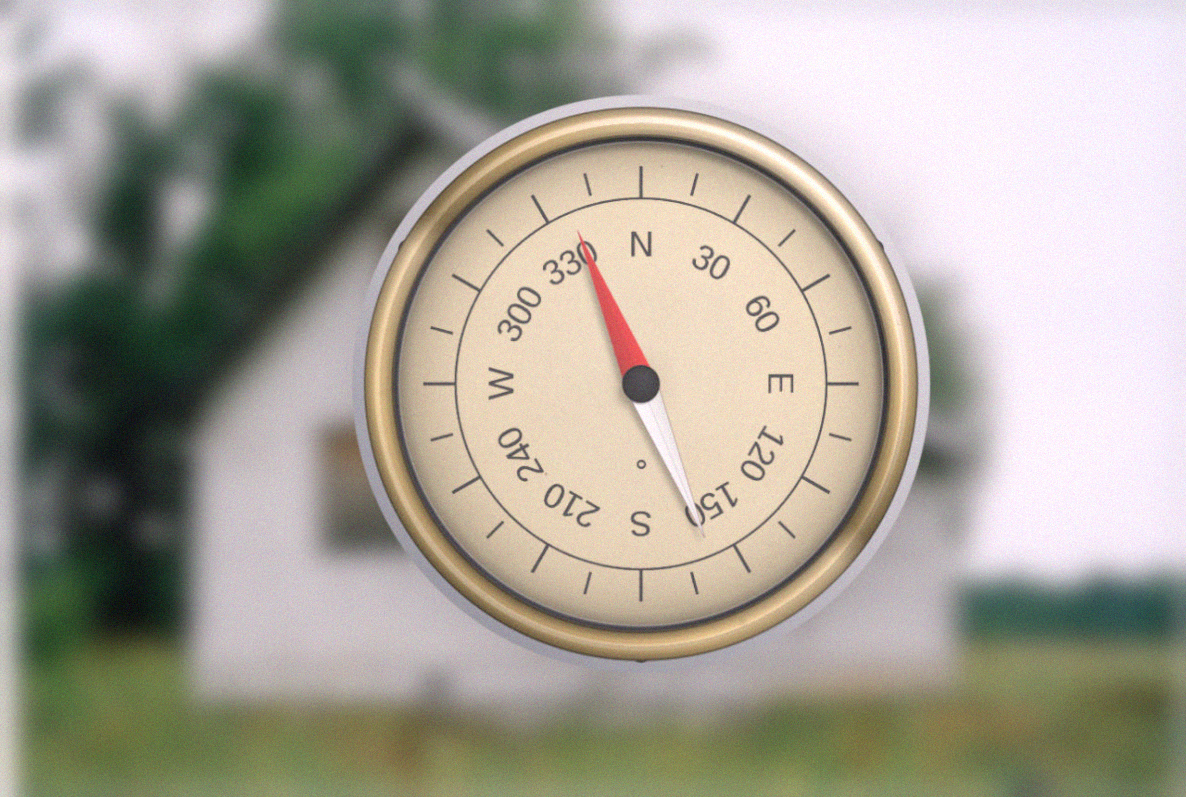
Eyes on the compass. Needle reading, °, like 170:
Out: 337.5
